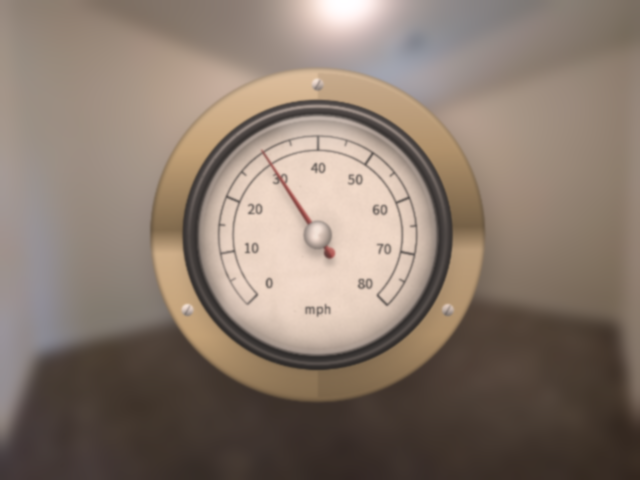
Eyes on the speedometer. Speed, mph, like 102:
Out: 30
